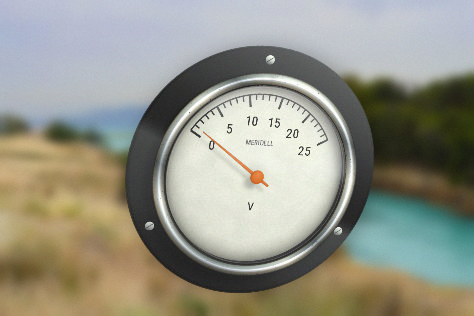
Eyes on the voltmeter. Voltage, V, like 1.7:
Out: 1
